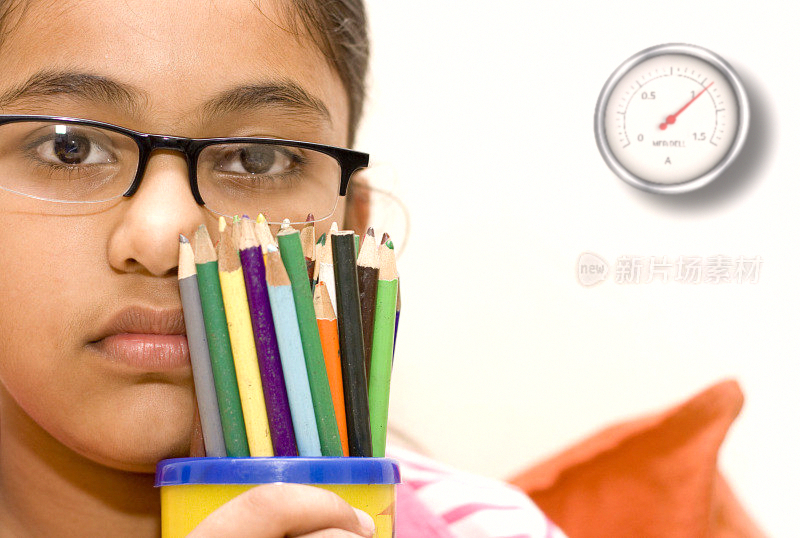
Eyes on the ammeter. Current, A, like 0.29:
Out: 1.05
